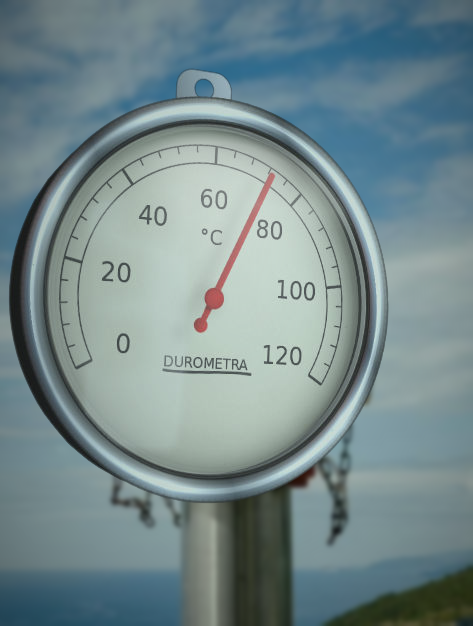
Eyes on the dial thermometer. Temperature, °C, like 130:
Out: 72
